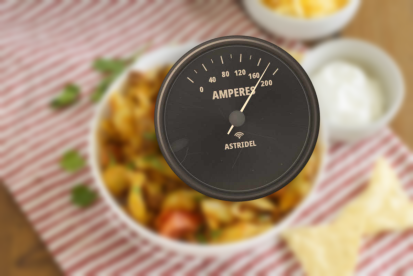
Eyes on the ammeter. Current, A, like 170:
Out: 180
